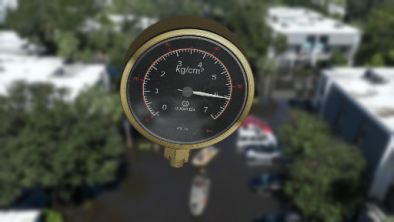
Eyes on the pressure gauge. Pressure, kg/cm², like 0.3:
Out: 6
